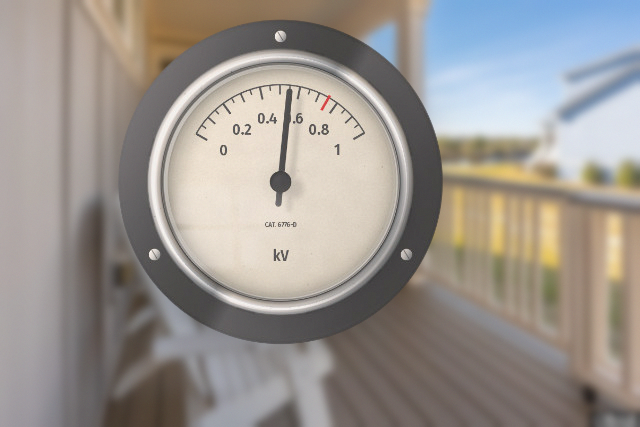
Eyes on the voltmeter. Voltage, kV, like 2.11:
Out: 0.55
